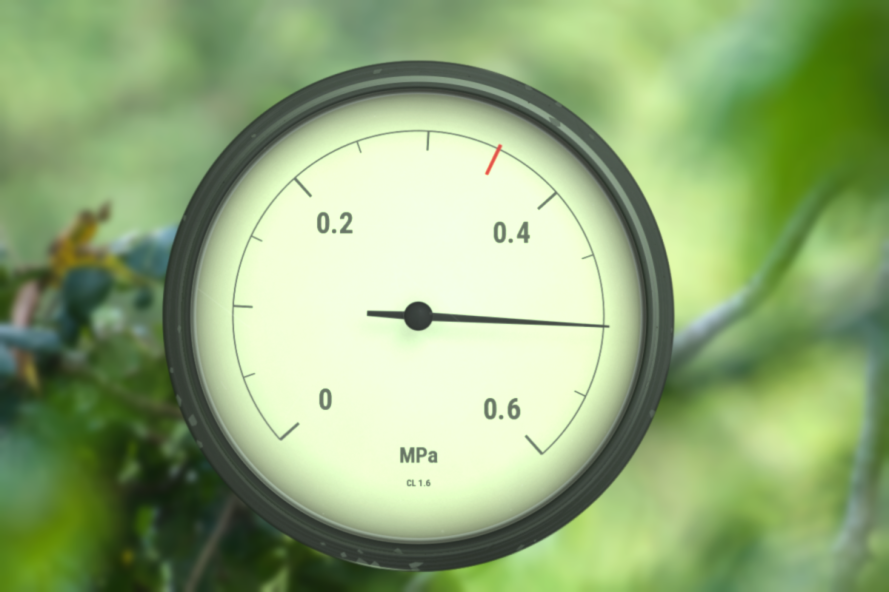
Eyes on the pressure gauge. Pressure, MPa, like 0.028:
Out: 0.5
